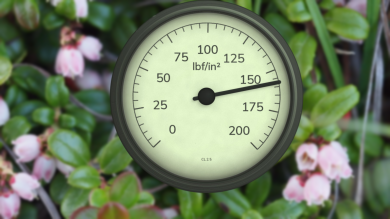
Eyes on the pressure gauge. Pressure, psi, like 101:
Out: 157.5
